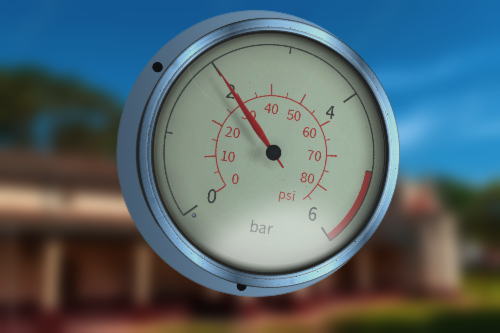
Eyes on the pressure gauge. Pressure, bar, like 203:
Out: 2
